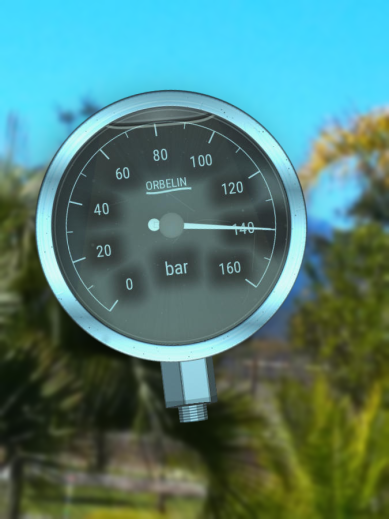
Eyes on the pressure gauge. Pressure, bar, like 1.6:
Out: 140
